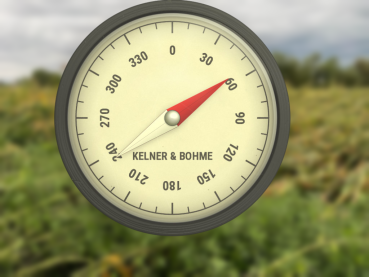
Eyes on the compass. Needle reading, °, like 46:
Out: 55
